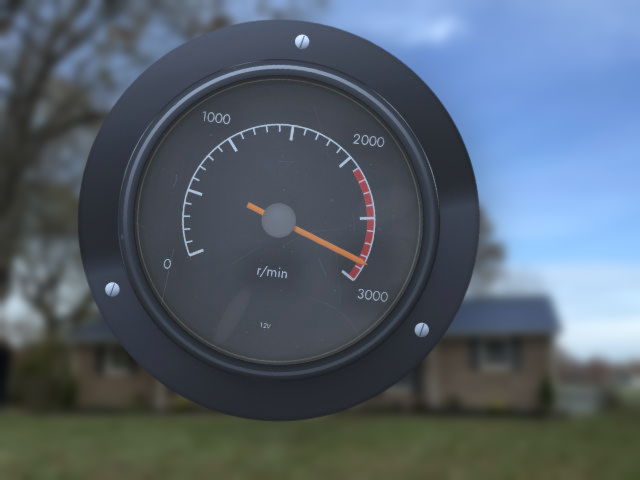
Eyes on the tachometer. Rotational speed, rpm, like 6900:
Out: 2850
